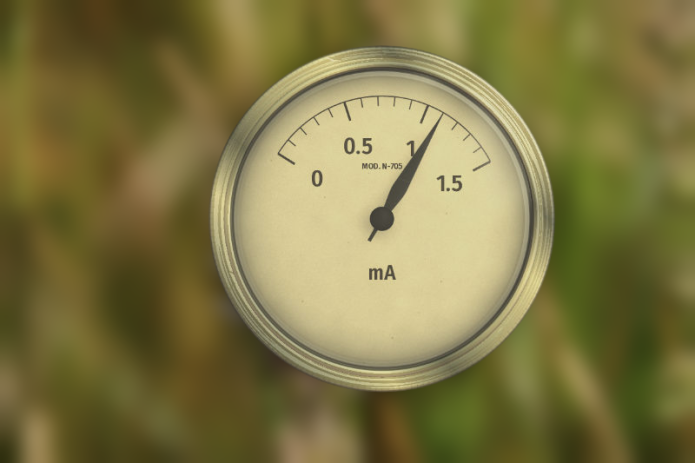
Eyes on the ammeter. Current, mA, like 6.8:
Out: 1.1
